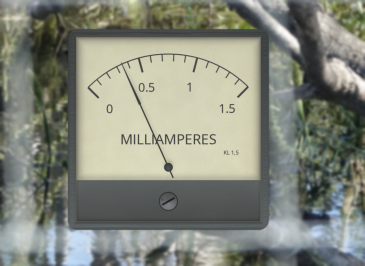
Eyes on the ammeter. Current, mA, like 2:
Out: 0.35
